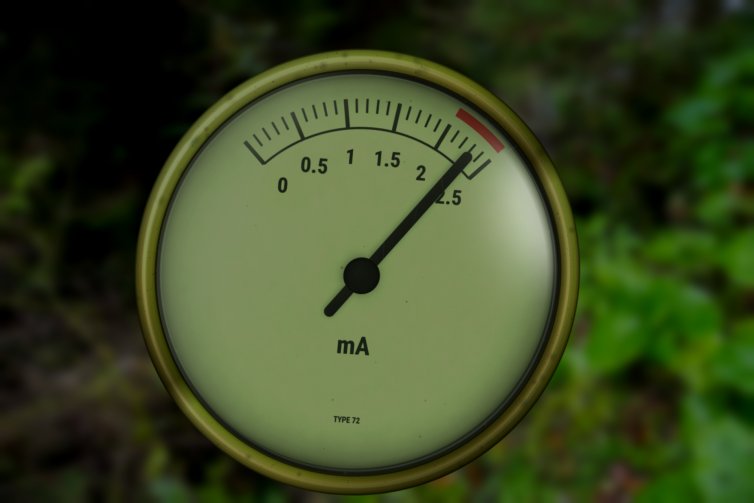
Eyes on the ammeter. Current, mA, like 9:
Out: 2.3
